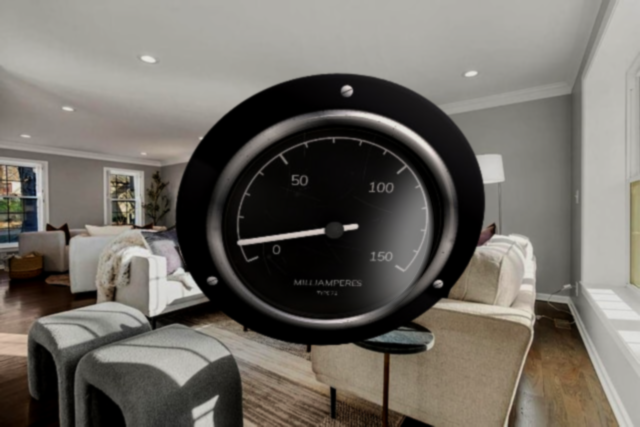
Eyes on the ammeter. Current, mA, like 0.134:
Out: 10
